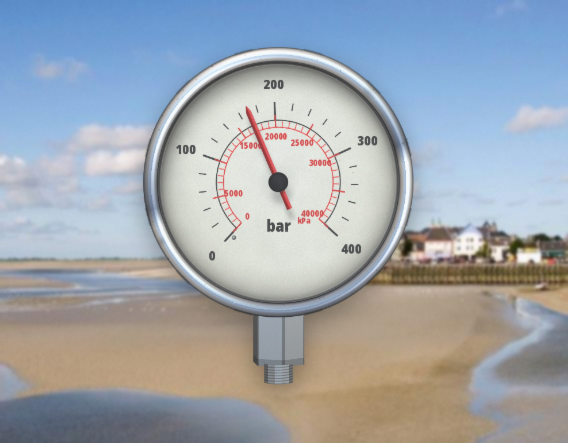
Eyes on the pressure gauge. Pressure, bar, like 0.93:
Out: 170
